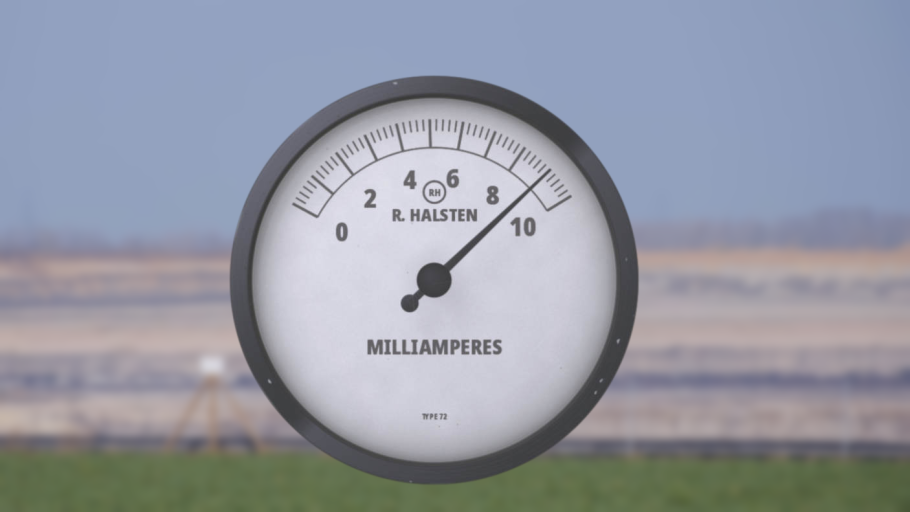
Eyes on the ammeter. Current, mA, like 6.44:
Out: 9
